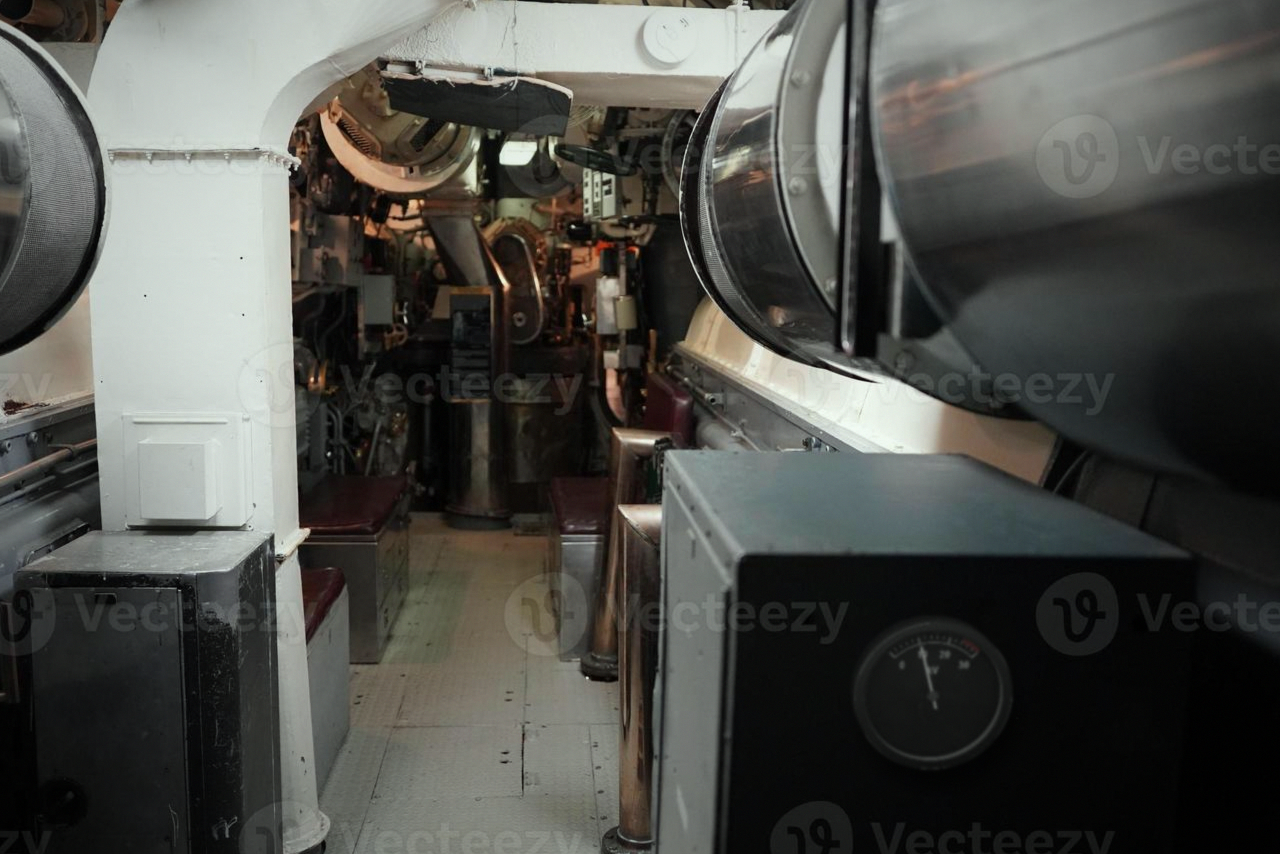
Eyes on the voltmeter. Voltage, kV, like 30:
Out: 10
